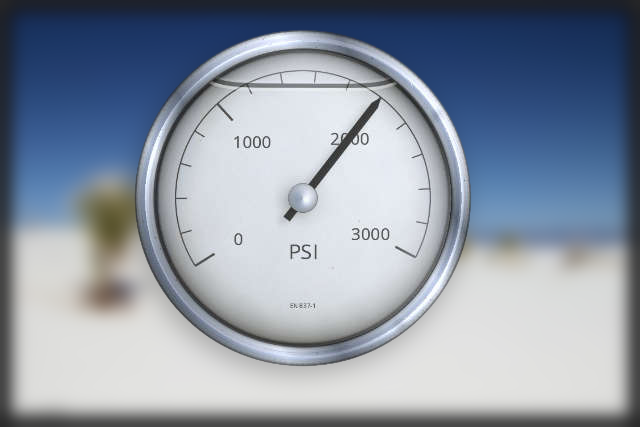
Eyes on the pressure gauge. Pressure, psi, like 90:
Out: 2000
